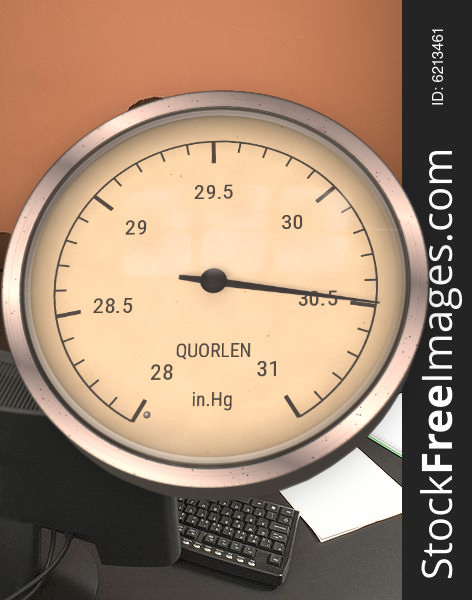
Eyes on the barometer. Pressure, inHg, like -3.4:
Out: 30.5
